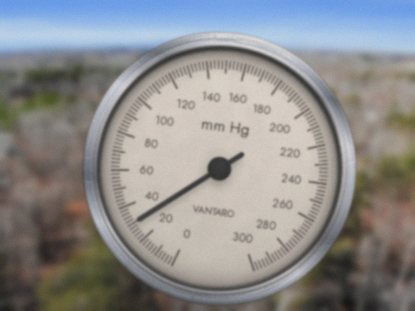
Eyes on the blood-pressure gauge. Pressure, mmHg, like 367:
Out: 30
